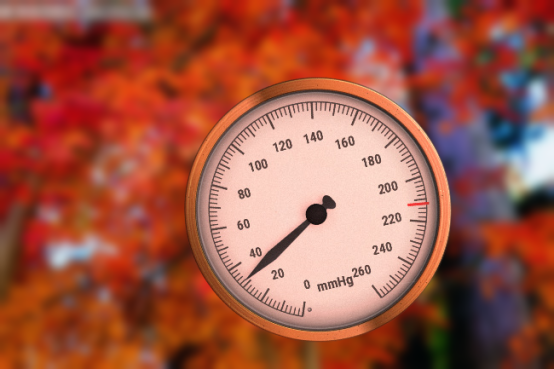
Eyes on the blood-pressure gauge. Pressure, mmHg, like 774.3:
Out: 32
